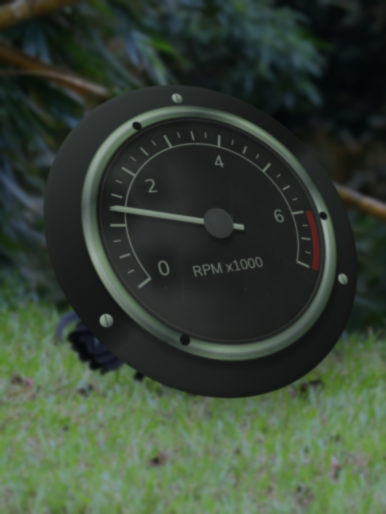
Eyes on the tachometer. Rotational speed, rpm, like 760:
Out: 1250
